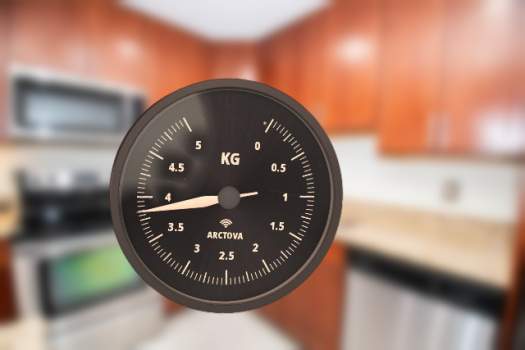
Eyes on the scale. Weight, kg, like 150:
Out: 3.85
